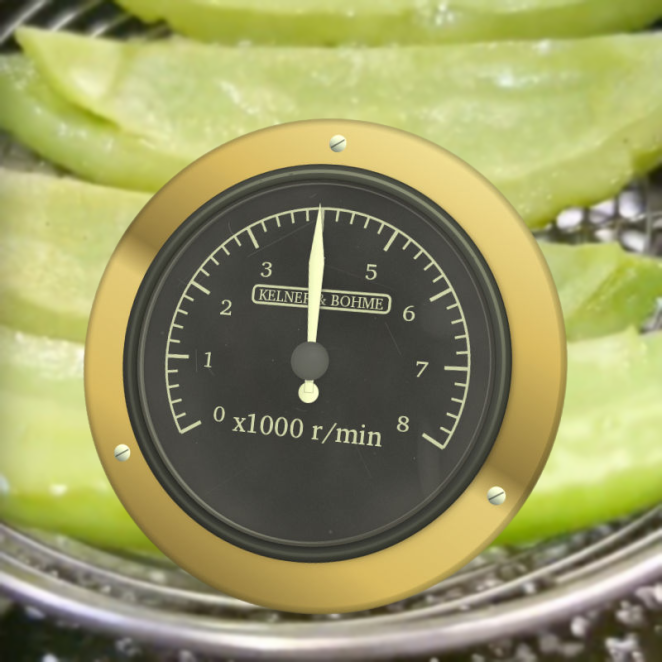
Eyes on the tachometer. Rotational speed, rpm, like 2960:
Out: 4000
